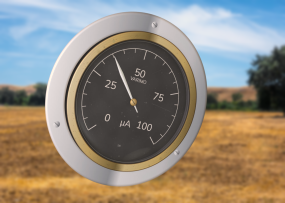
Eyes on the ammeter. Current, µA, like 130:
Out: 35
